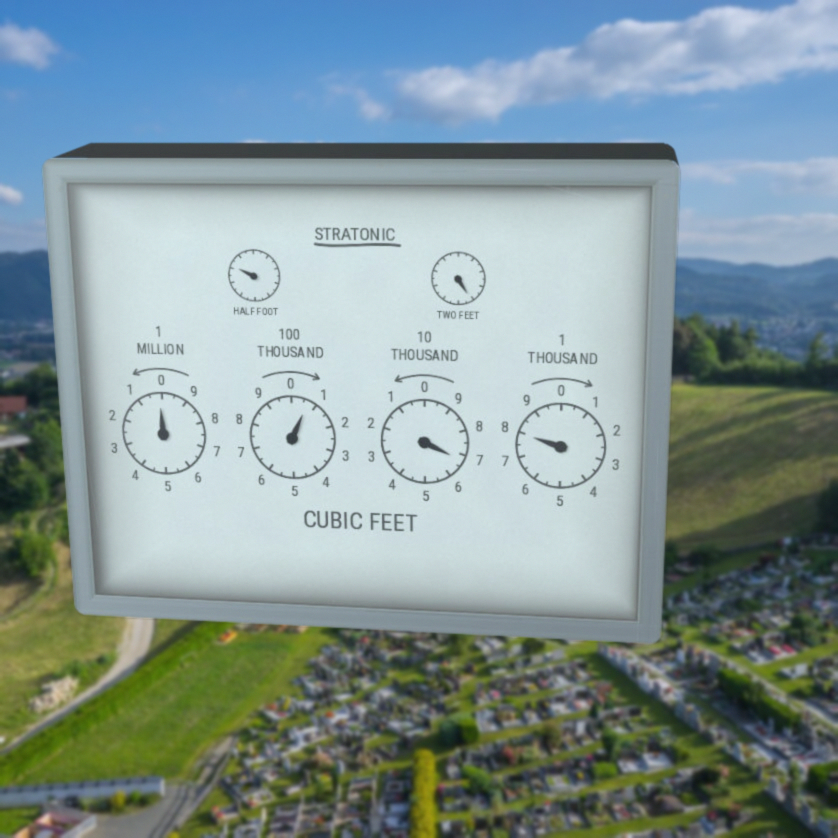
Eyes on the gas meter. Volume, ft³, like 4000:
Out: 6800
